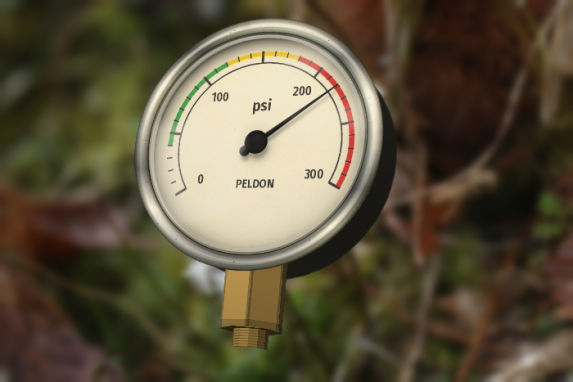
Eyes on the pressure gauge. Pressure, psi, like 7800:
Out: 220
